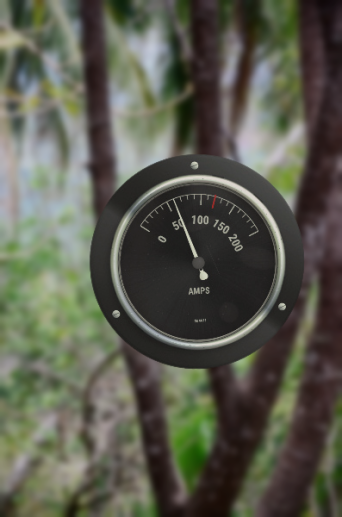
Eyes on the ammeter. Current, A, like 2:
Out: 60
